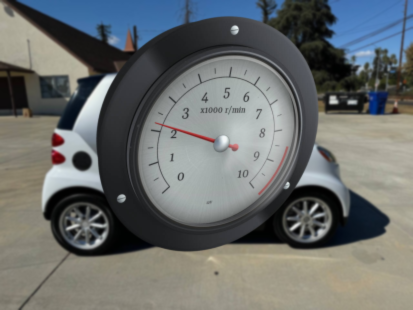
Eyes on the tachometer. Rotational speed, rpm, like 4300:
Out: 2250
